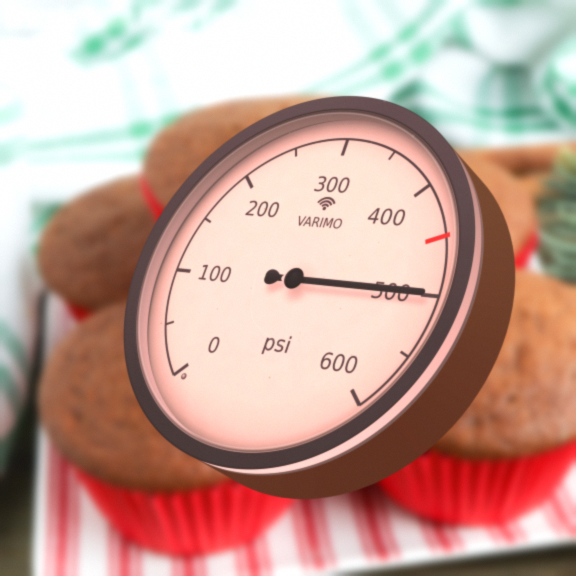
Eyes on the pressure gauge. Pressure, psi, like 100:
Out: 500
